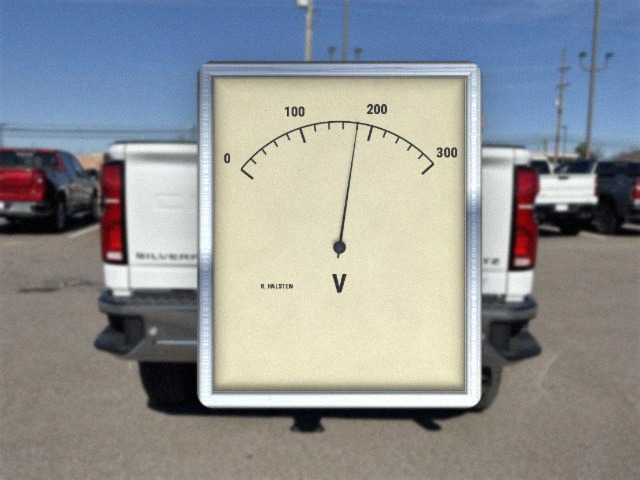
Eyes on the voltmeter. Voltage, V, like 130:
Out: 180
